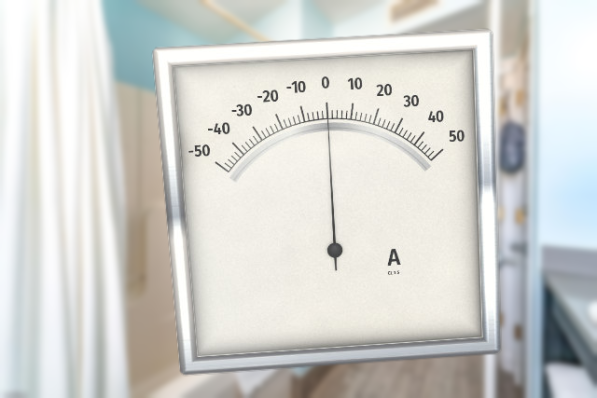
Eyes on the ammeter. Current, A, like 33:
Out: 0
